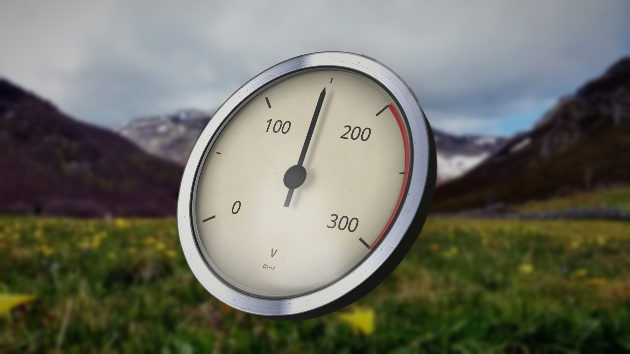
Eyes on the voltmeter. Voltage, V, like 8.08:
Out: 150
